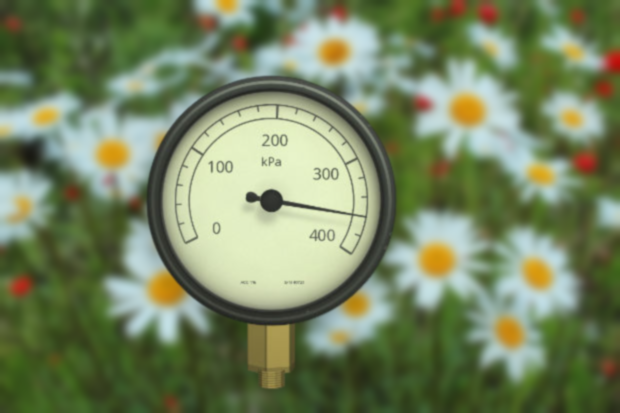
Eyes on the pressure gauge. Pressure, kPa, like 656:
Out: 360
